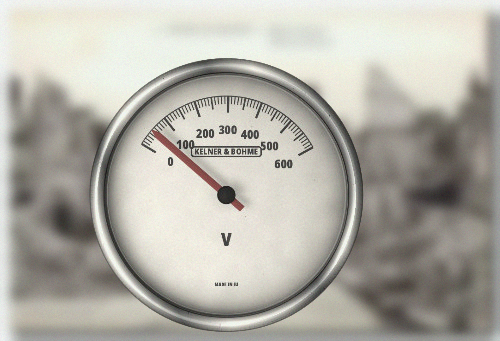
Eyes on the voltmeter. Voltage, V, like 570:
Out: 50
